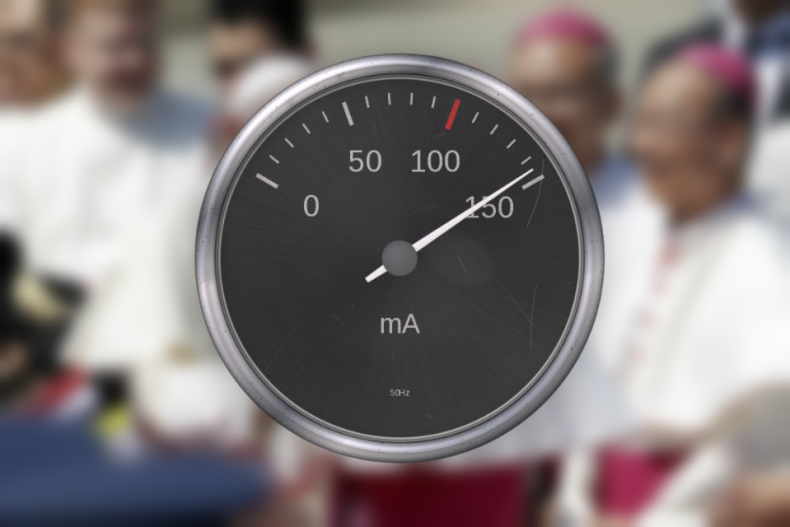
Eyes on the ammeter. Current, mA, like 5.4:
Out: 145
